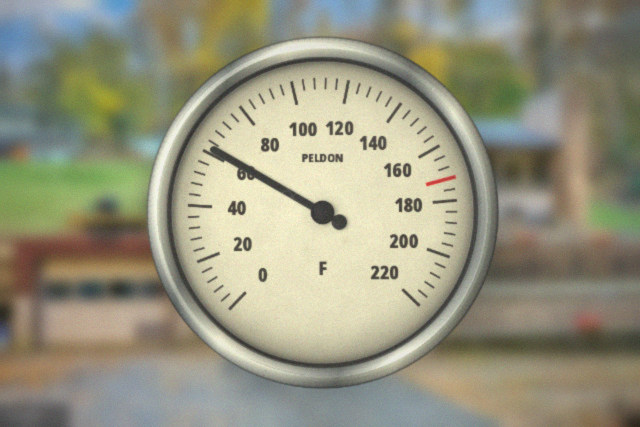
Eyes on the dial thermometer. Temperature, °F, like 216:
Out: 62
